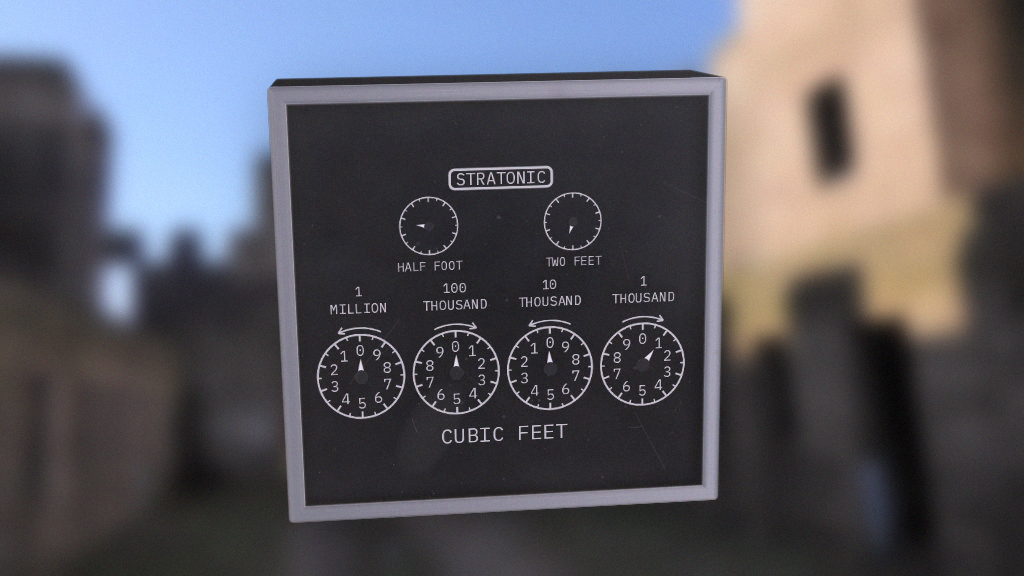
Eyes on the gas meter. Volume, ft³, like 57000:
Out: 100
